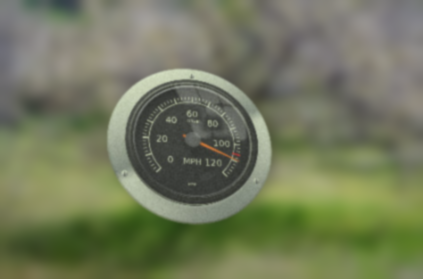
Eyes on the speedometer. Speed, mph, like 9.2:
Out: 110
